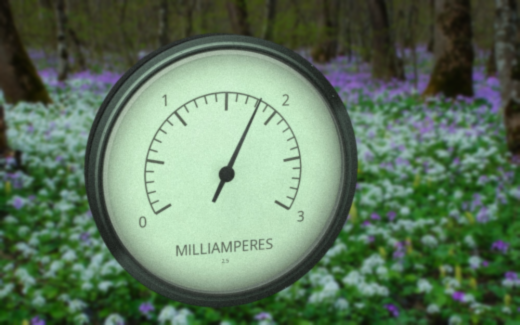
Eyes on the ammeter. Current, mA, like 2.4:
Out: 1.8
